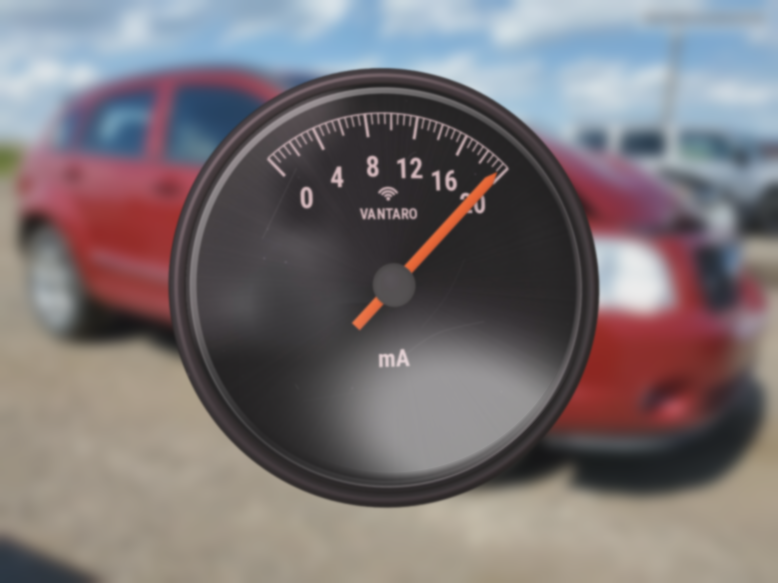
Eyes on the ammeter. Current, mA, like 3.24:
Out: 19.5
